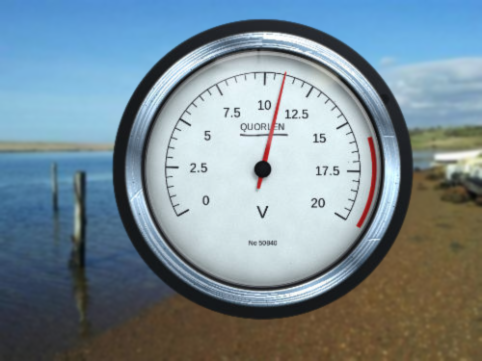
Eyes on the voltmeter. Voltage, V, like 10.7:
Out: 11
